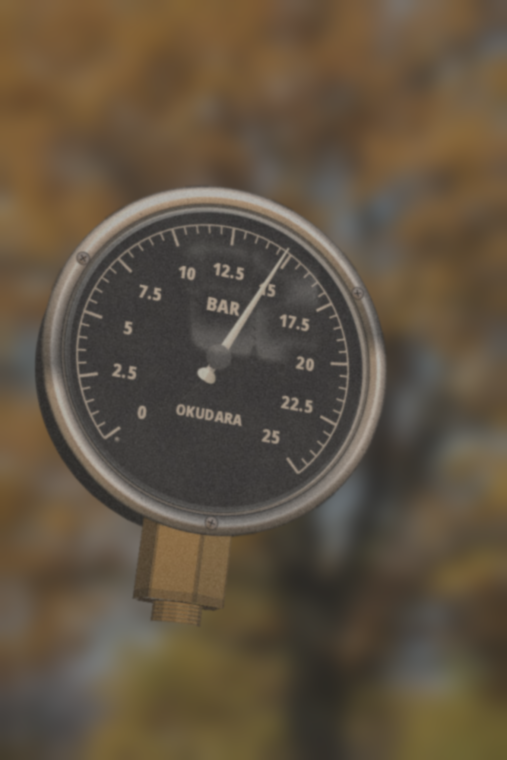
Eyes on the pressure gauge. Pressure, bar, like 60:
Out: 14.75
